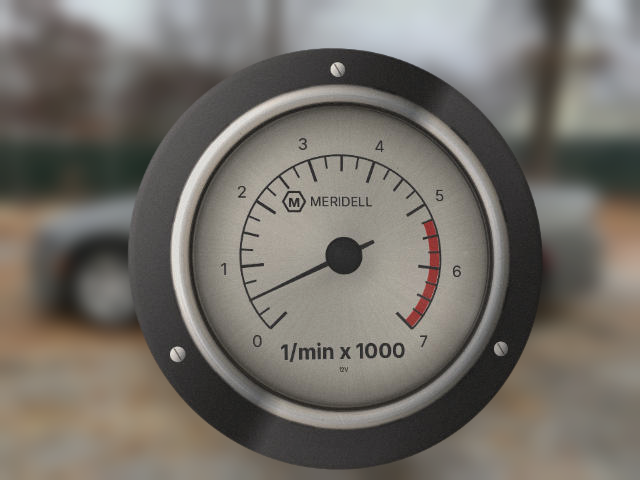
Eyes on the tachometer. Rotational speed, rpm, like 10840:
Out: 500
